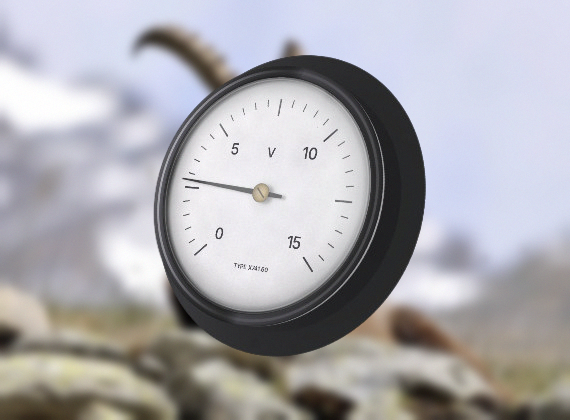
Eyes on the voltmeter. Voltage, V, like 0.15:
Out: 2.75
